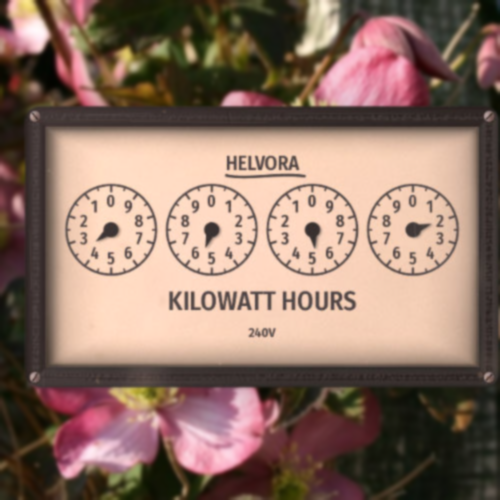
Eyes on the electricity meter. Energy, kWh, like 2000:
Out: 3552
